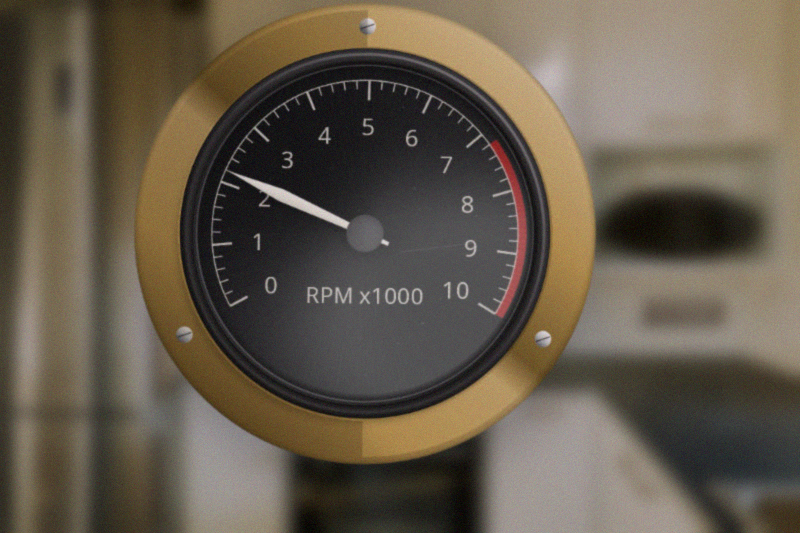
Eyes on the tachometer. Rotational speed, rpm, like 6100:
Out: 2200
